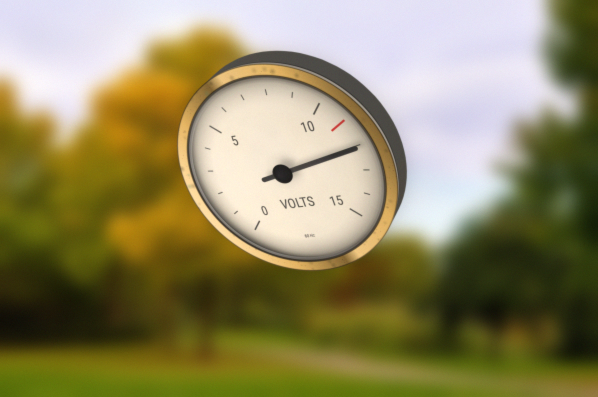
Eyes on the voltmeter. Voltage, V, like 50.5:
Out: 12
